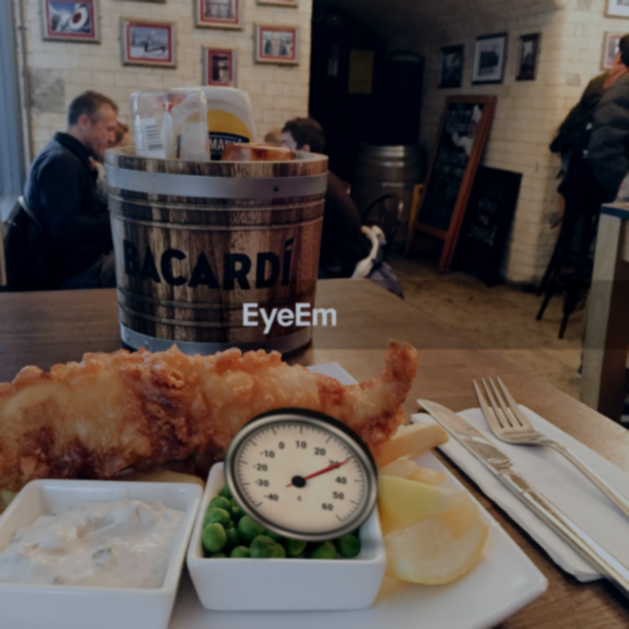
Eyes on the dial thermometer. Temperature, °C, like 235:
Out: 30
